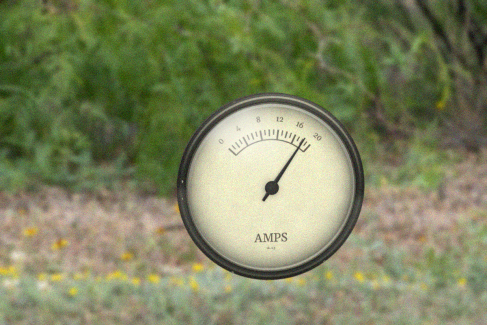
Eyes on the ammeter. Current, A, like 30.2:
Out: 18
